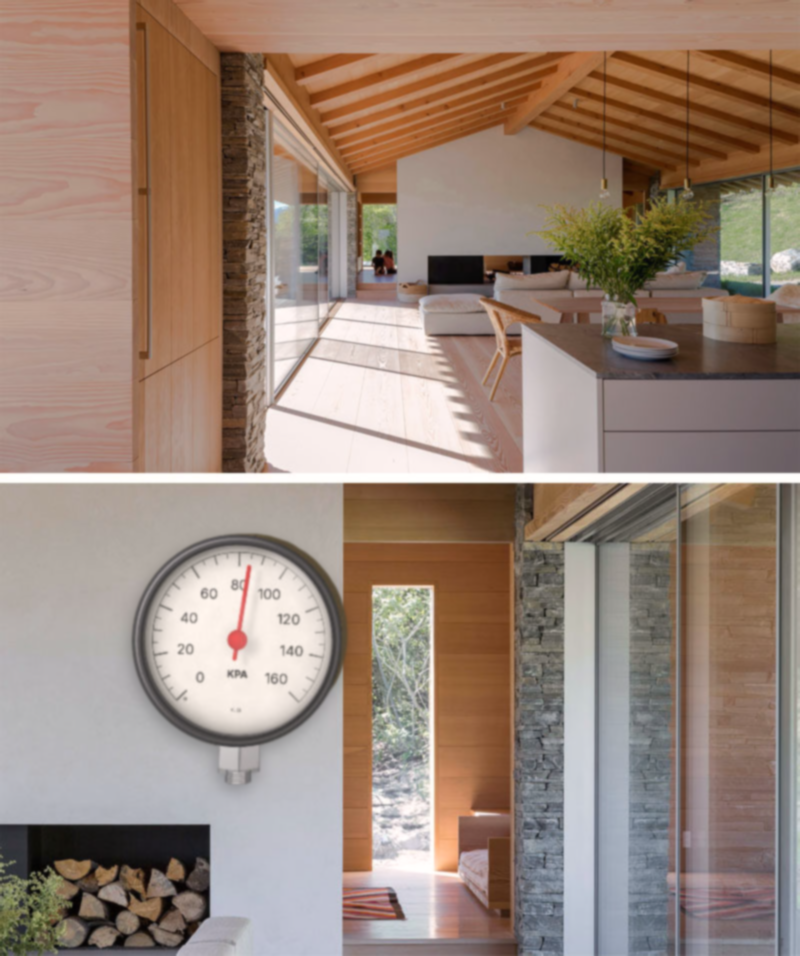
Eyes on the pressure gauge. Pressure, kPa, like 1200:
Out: 85
